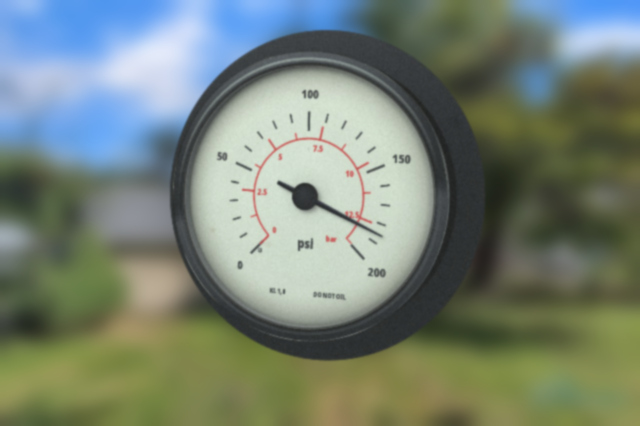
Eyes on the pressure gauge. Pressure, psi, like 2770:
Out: 185
